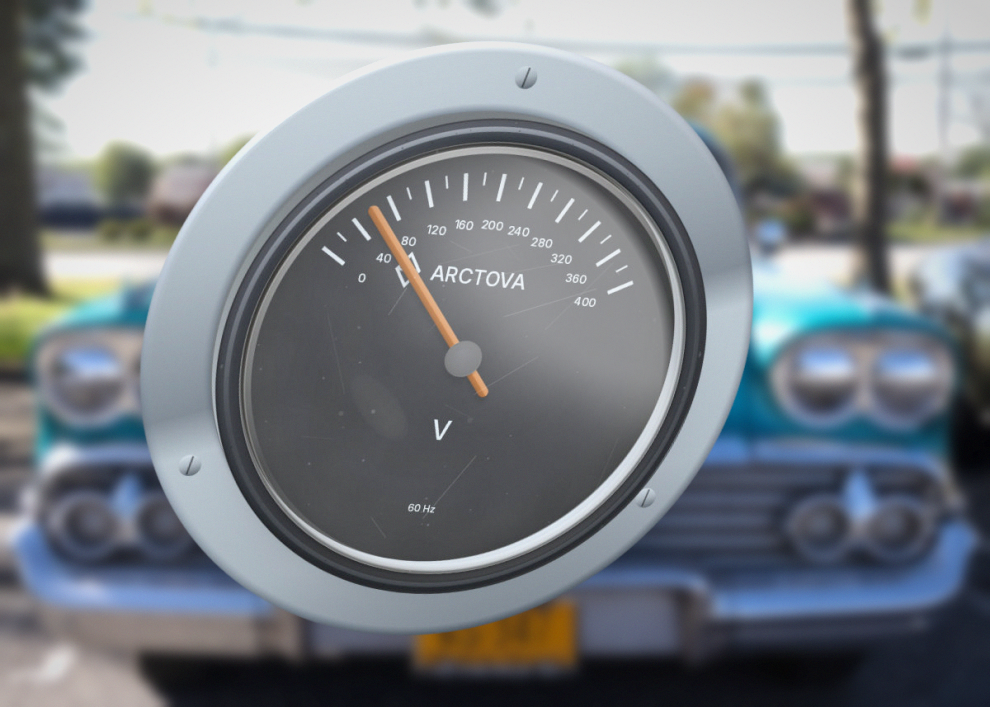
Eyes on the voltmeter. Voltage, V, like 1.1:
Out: 60
